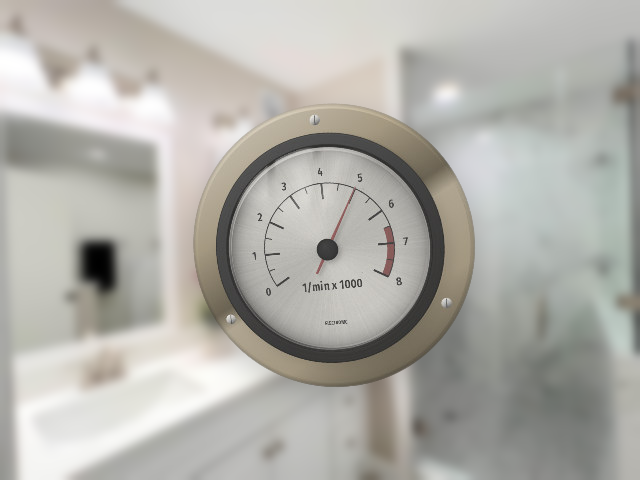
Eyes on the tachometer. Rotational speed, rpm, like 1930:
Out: 5000
